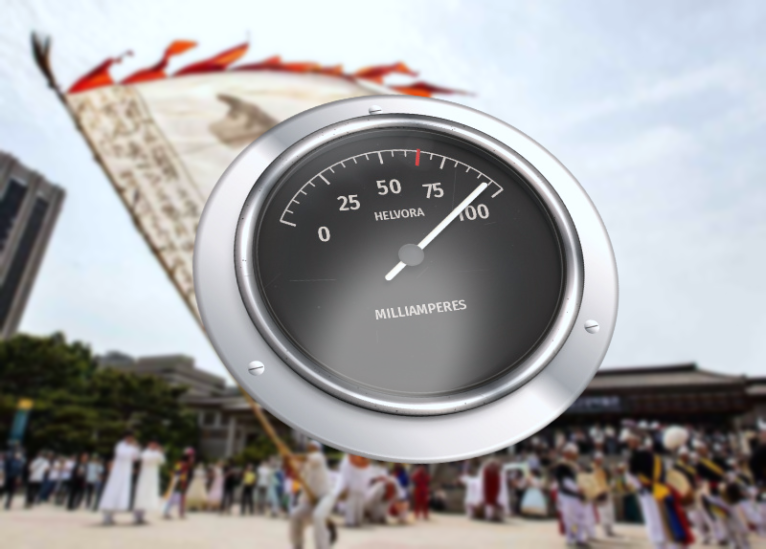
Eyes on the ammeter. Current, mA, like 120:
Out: 95
